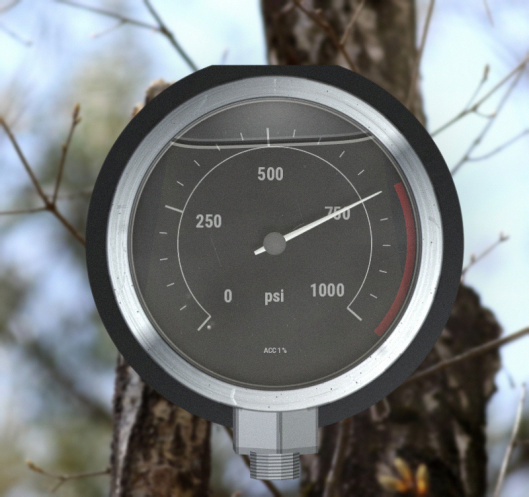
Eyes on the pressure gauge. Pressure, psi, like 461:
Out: 750
